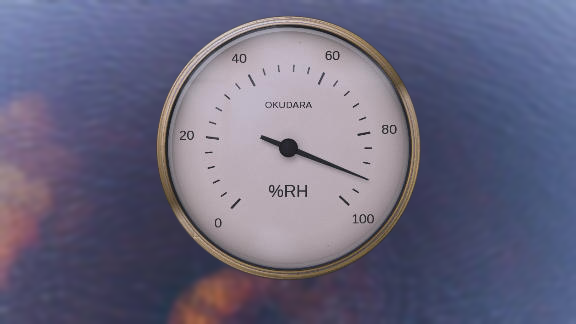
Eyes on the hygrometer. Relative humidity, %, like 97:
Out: 92
